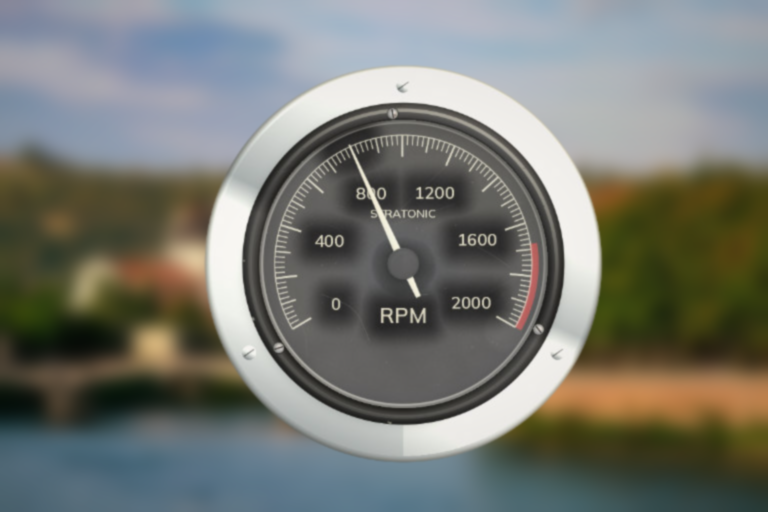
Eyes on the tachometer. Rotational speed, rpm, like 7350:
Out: 800
